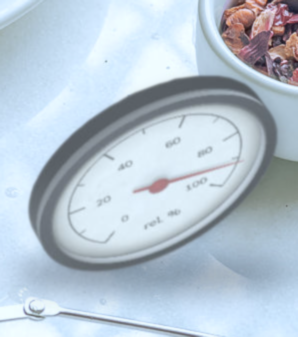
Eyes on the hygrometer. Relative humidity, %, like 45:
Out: 90
